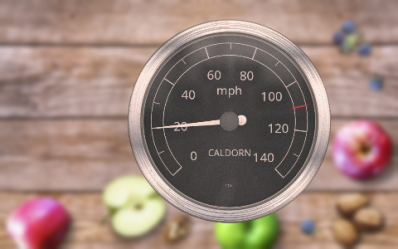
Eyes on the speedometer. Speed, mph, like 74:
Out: 20
